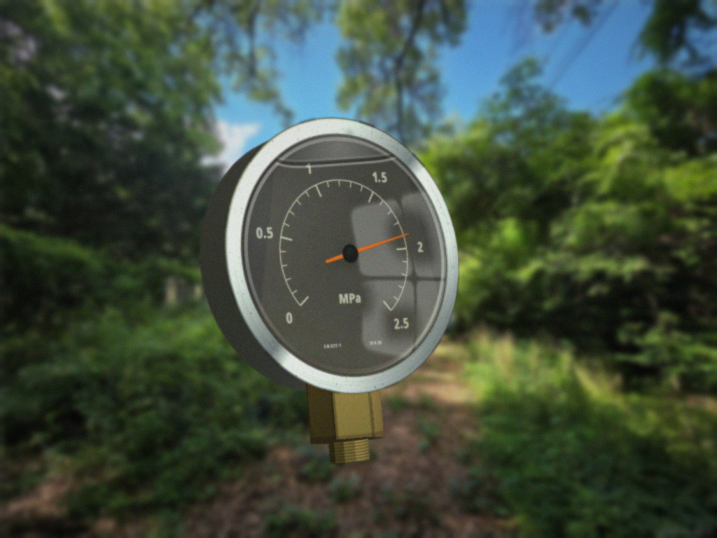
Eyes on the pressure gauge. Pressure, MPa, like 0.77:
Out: 1.9
